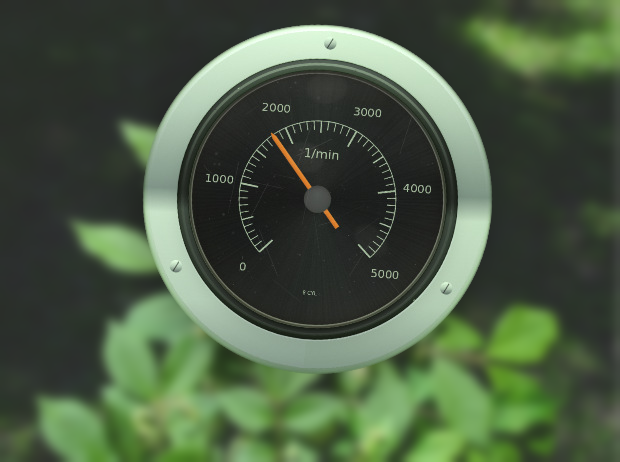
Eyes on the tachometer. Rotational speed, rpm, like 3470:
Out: 1800
